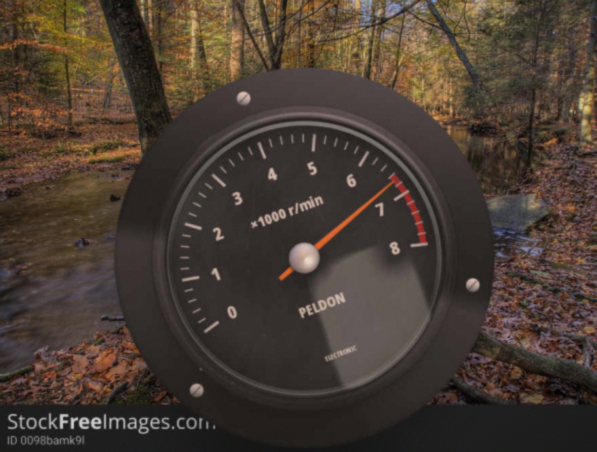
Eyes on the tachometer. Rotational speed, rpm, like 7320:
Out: 6700
